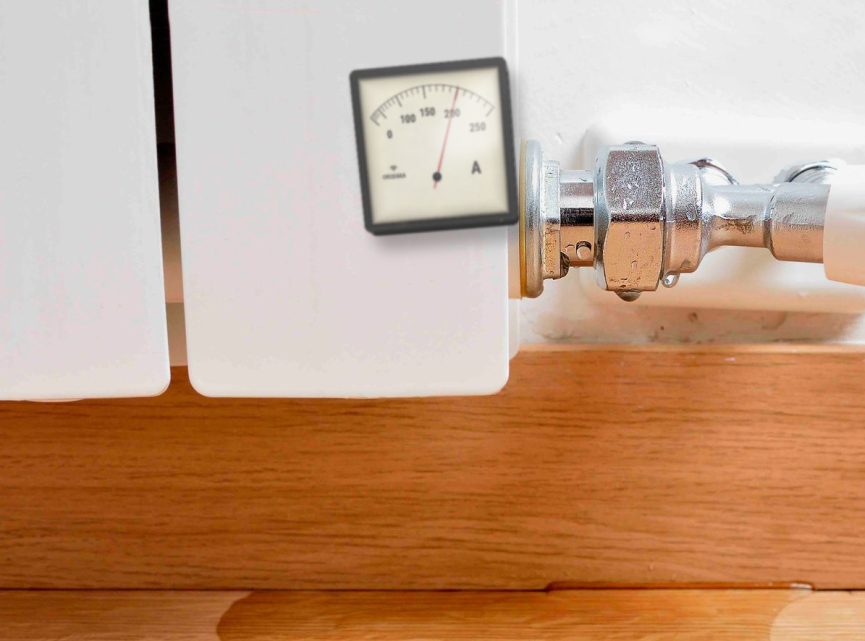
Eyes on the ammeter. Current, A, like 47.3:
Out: 200
